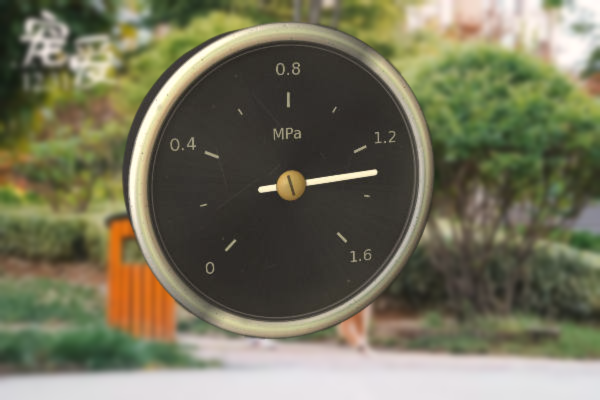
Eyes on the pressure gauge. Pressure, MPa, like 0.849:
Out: 1.3
